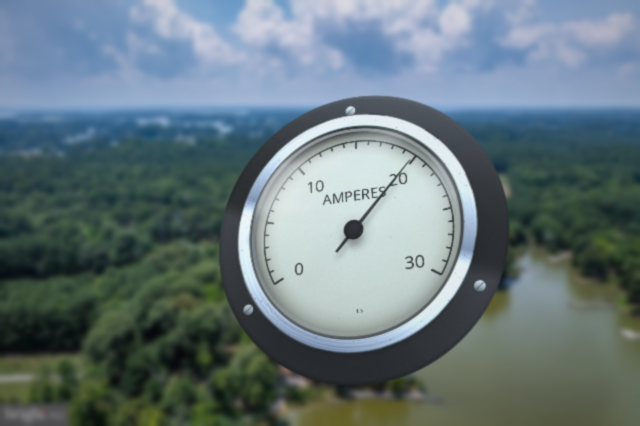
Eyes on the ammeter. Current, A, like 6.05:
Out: 20
